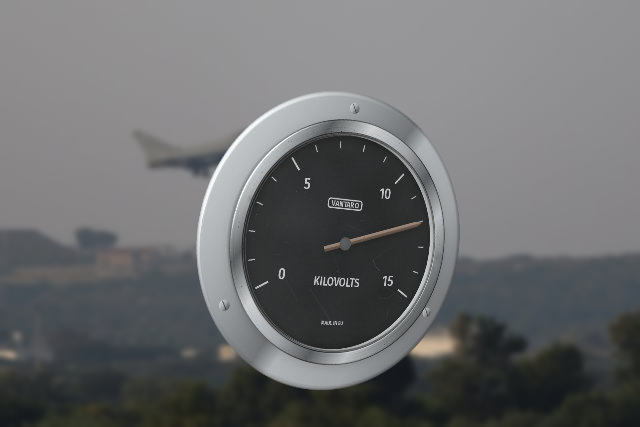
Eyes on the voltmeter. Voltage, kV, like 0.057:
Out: 12
